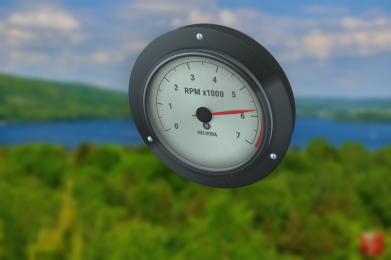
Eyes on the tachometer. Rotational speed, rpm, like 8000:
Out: 5750
